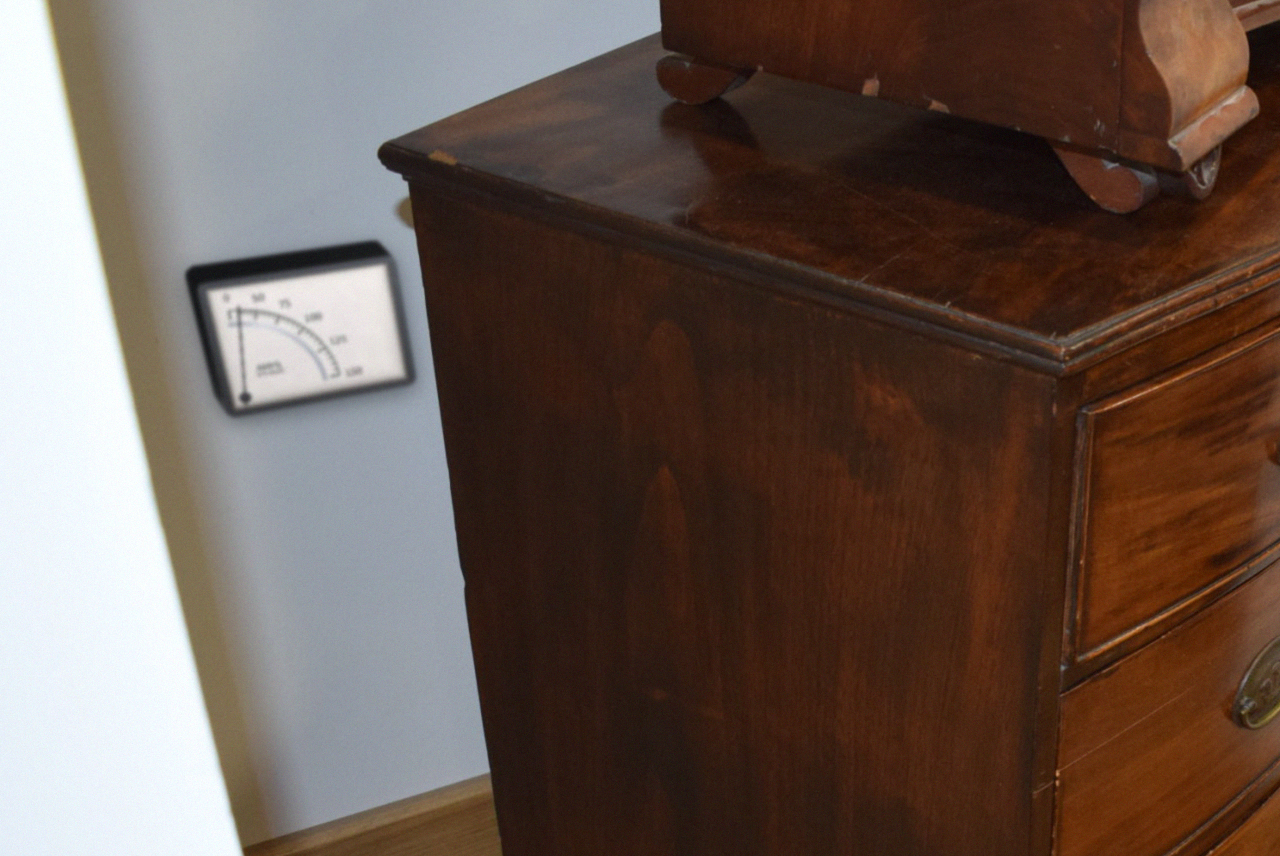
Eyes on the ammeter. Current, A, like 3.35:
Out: 25
